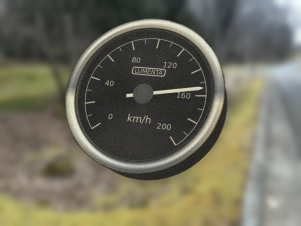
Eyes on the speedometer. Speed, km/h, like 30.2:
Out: 155
